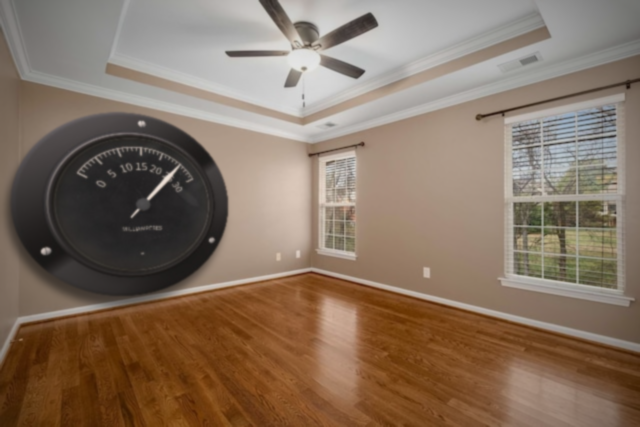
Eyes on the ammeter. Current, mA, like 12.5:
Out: 25
